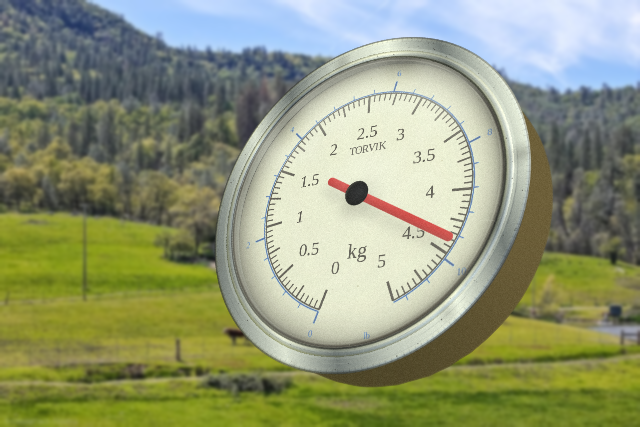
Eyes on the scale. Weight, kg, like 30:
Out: 4.4
